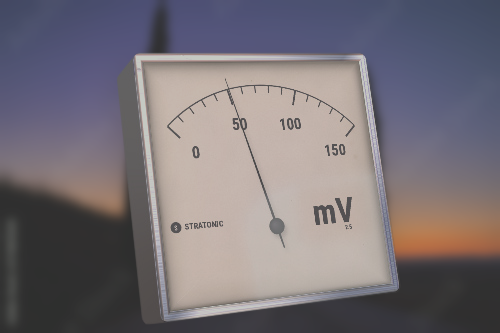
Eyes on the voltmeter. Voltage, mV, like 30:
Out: 50
